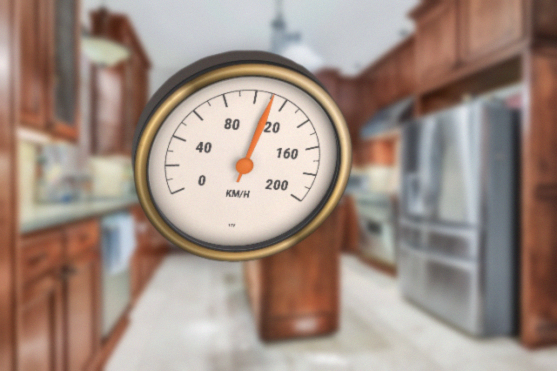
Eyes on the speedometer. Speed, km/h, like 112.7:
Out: 110
